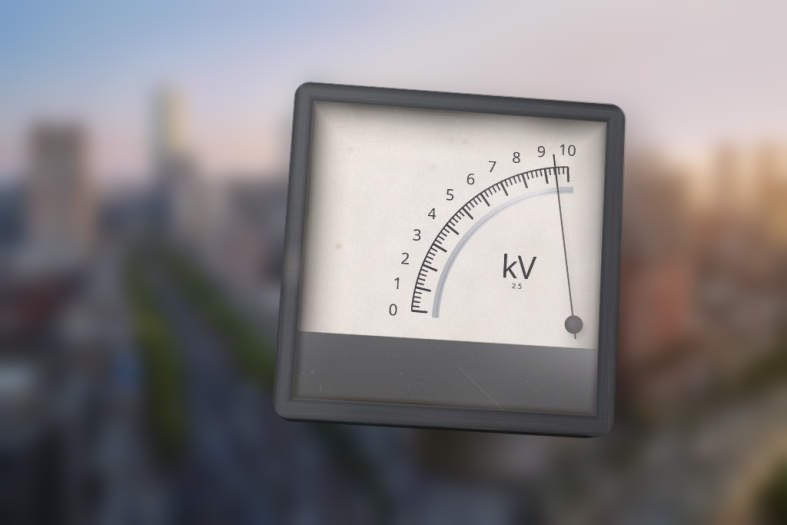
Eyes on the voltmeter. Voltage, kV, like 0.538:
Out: 9.4
